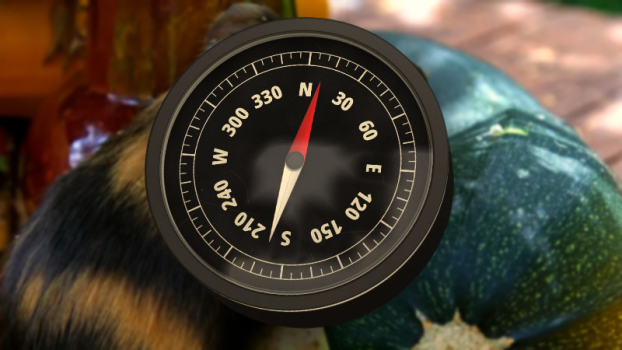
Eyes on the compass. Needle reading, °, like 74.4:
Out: 10
